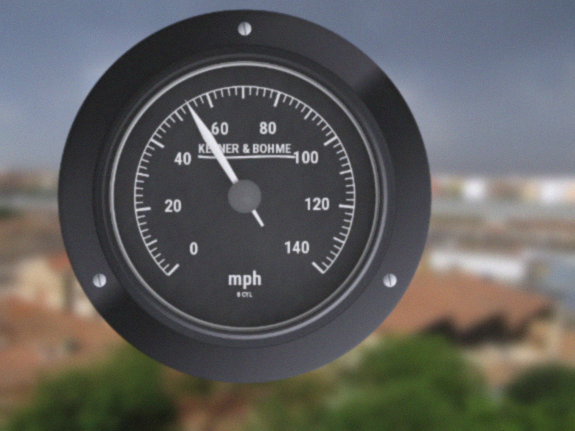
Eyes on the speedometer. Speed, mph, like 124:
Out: 54
